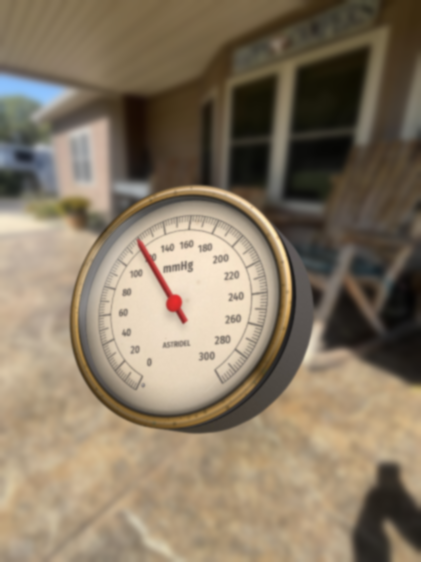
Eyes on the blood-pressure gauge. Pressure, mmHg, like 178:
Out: 120
